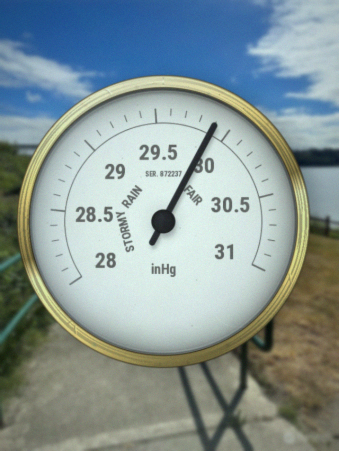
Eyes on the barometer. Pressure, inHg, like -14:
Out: 29.9
